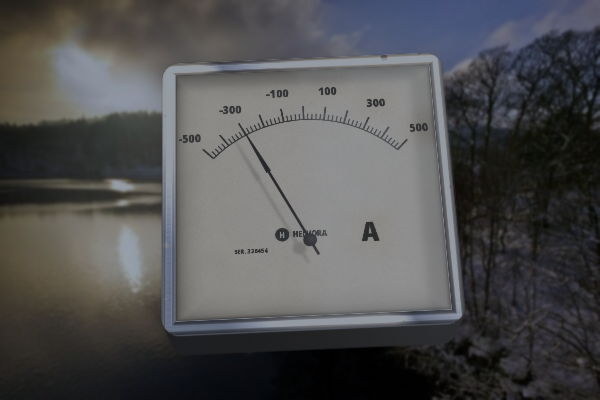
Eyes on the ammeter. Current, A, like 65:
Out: -300
